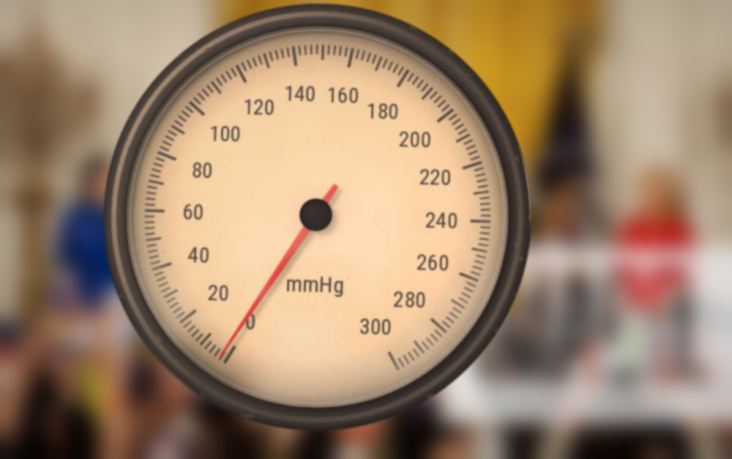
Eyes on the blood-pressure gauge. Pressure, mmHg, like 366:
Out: 2
